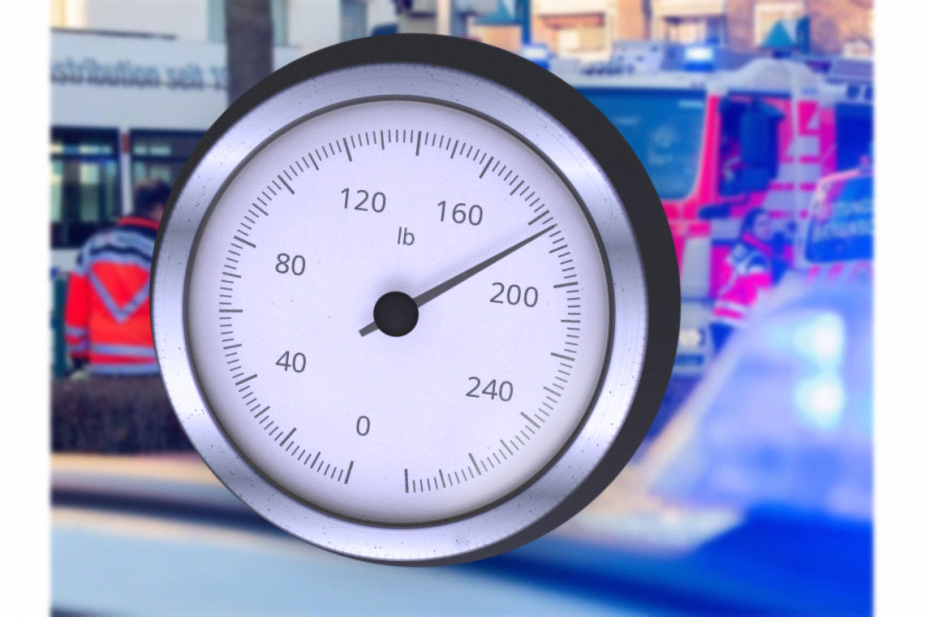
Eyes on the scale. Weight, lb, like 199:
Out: 184
